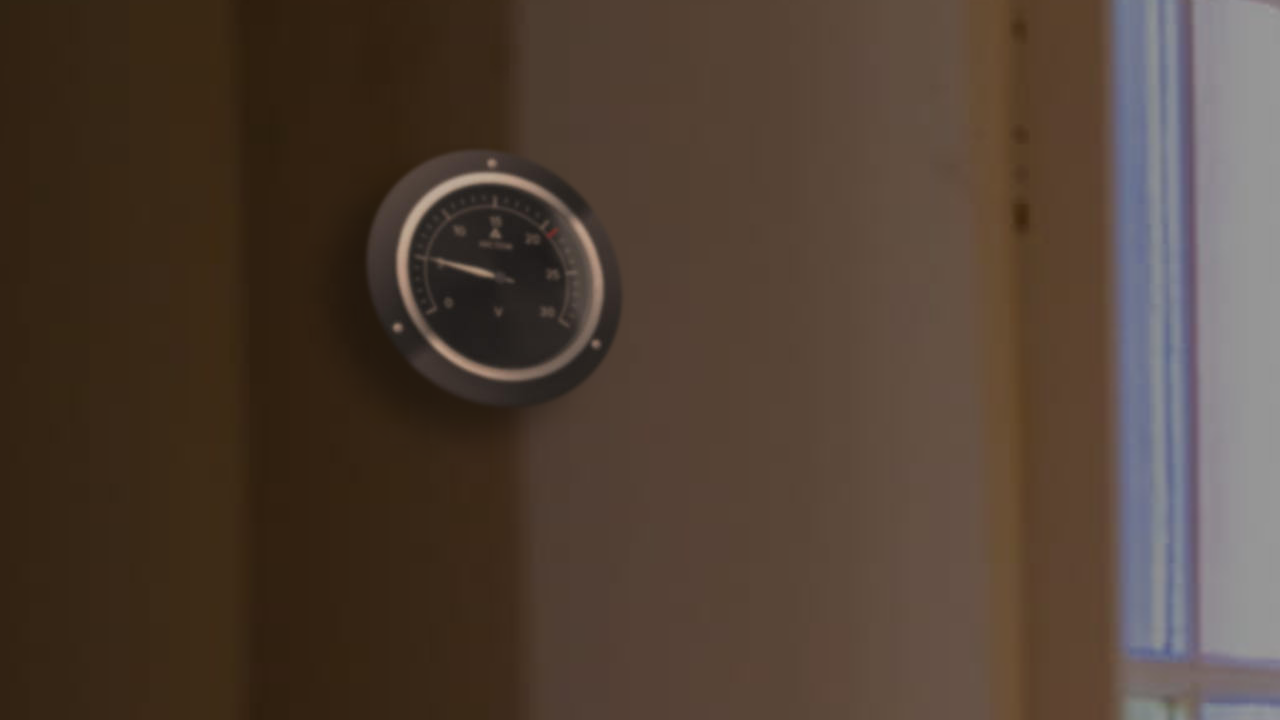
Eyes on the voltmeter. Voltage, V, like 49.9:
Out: 5
